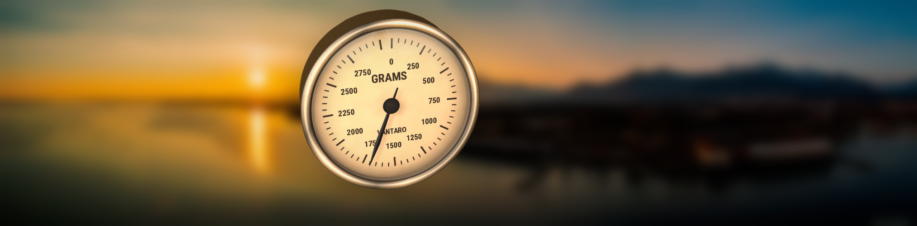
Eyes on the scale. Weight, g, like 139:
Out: 1700
